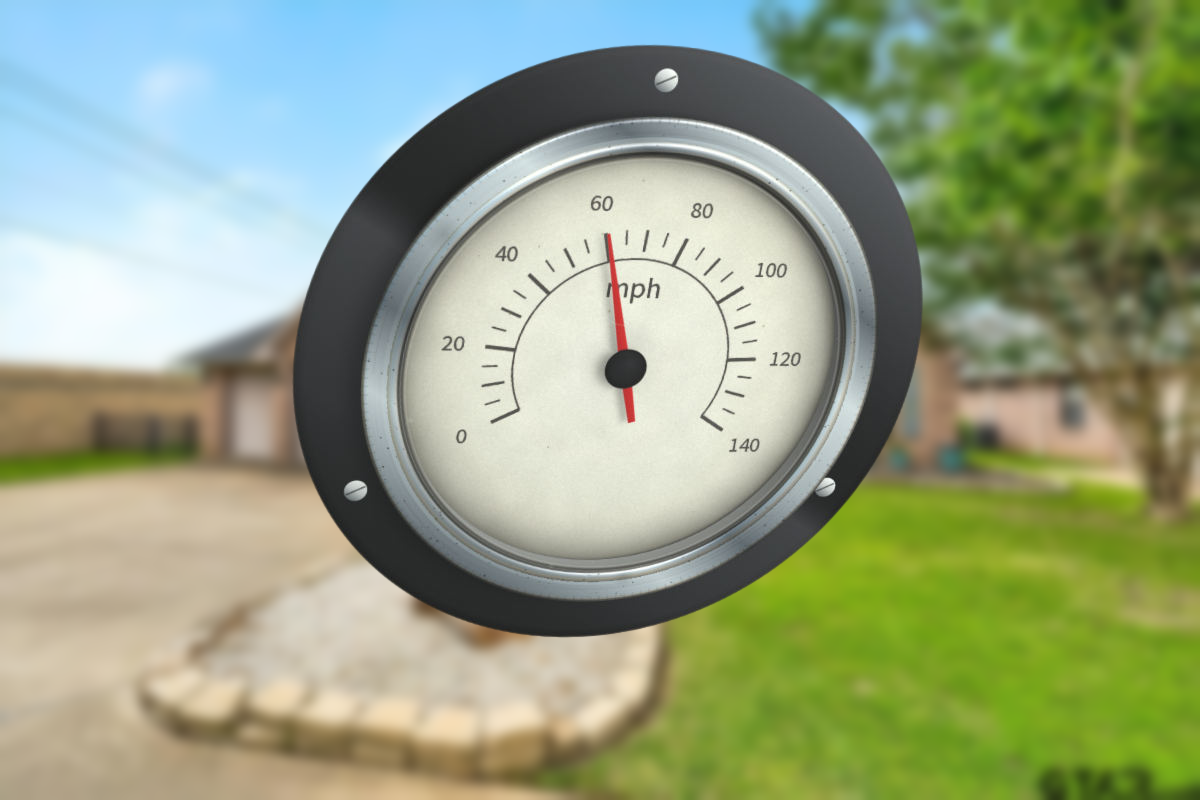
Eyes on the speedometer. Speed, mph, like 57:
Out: 60
